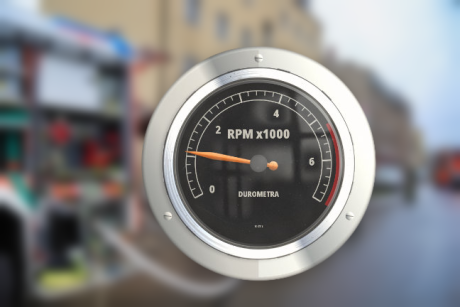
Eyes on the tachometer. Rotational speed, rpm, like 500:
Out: 1100
